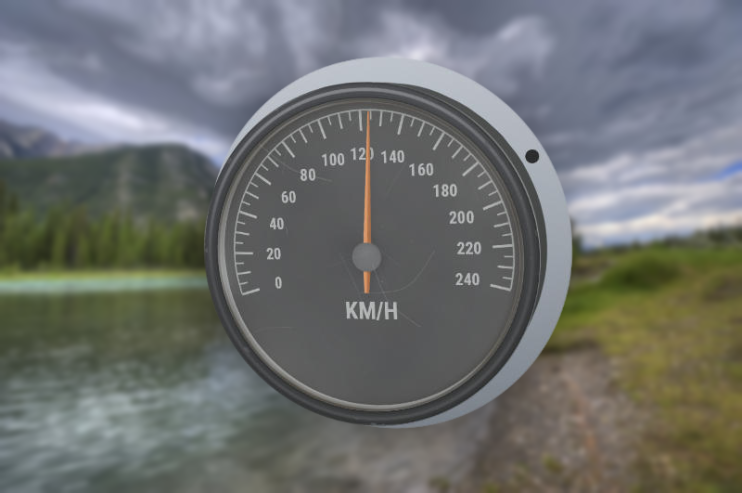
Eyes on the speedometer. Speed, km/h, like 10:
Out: 125
